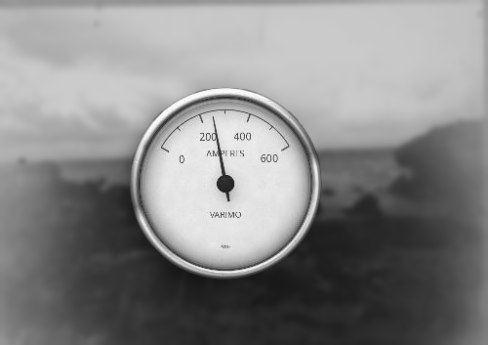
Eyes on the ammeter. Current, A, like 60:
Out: 250
